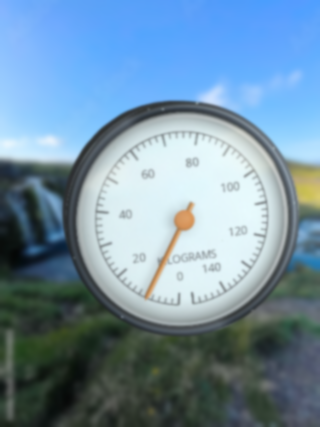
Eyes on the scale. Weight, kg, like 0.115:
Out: 10
